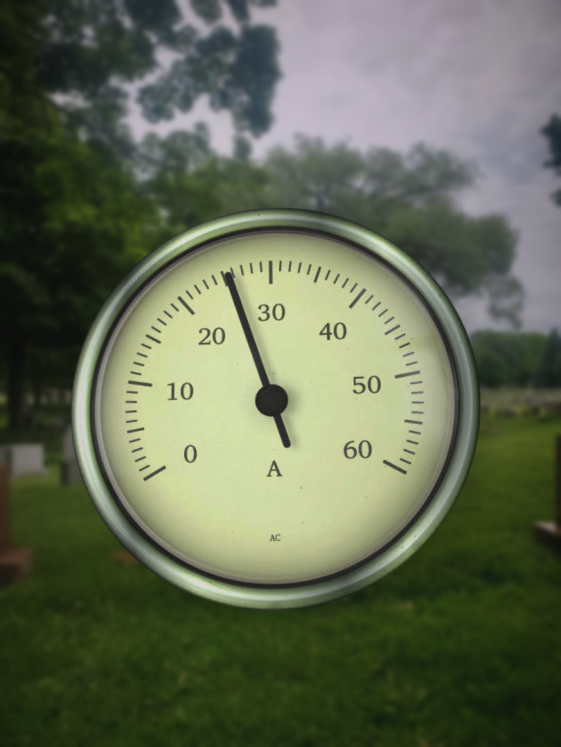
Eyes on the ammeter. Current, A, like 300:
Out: 25.5
